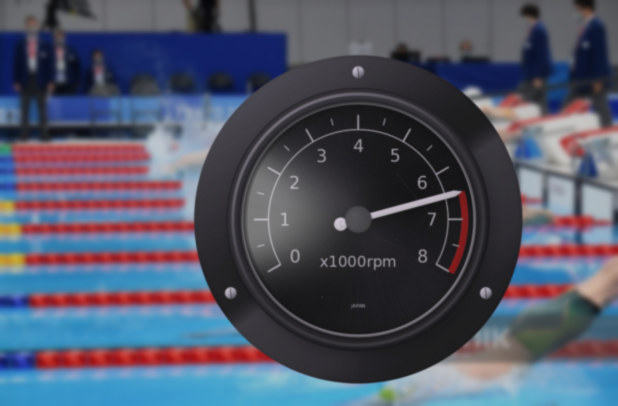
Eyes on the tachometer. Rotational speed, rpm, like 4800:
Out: 6500
